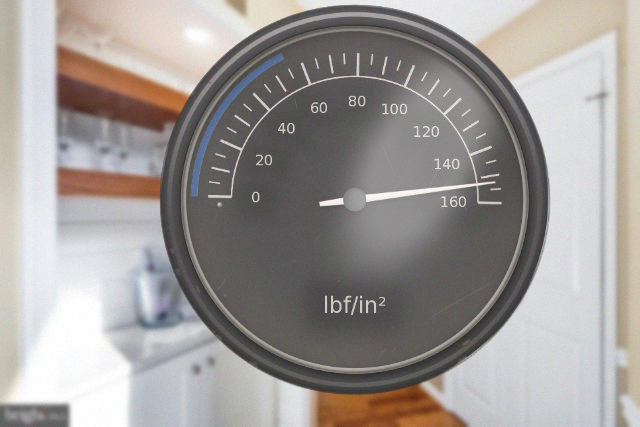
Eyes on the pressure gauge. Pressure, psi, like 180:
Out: 152.5
